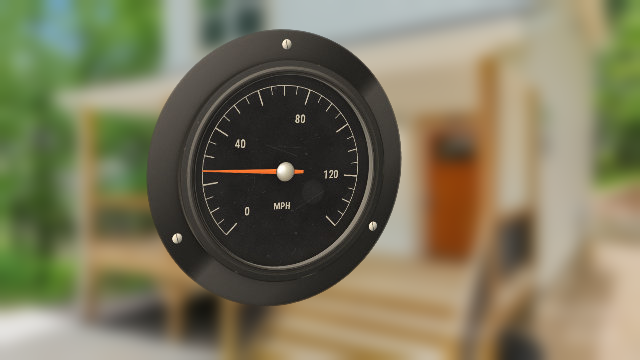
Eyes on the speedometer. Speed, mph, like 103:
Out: 25
